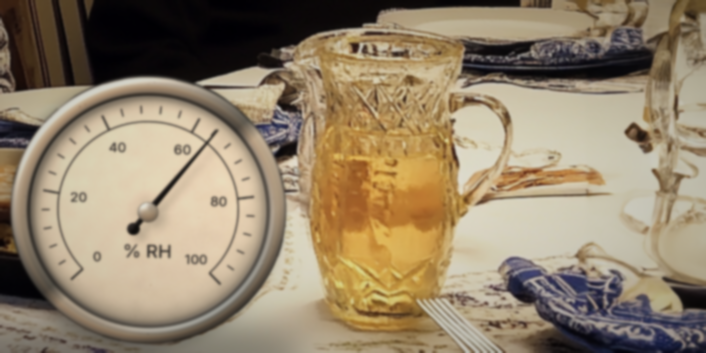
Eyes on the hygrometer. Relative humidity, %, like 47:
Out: 64
